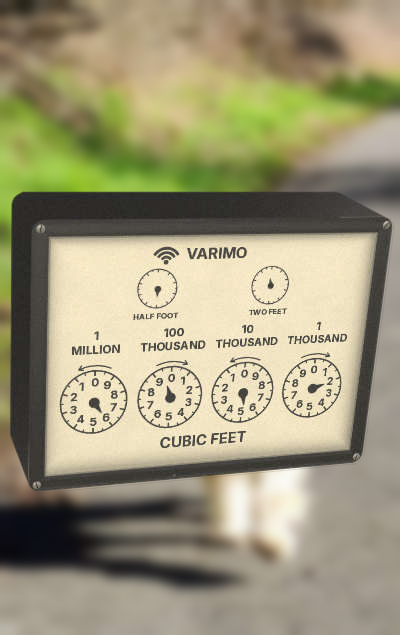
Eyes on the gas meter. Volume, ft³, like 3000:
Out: 595200
